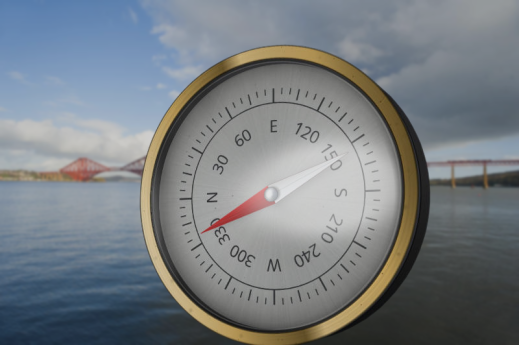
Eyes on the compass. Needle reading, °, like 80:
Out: 335
